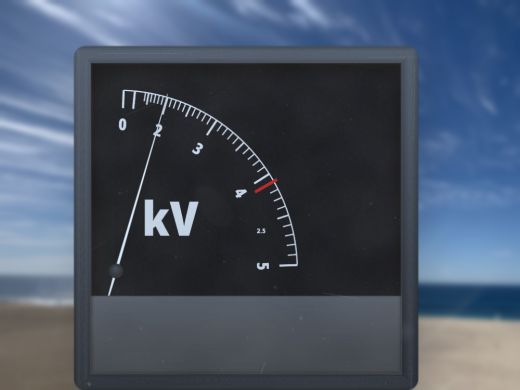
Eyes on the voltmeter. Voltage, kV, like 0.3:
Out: 2
